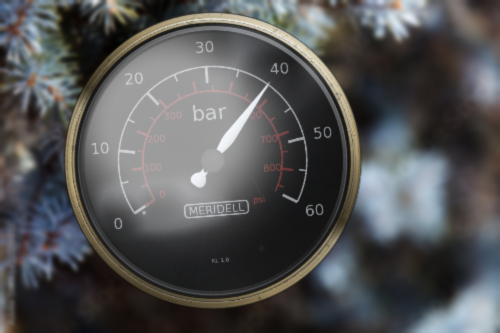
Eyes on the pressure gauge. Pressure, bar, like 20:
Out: 40
